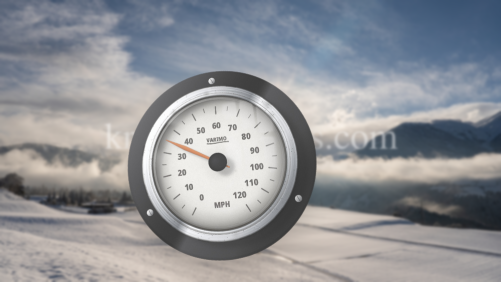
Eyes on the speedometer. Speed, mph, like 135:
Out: 35
